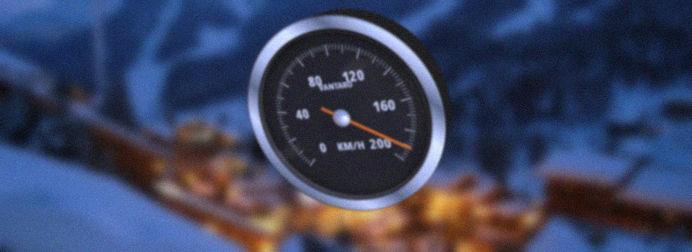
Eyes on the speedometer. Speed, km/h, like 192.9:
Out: 190
